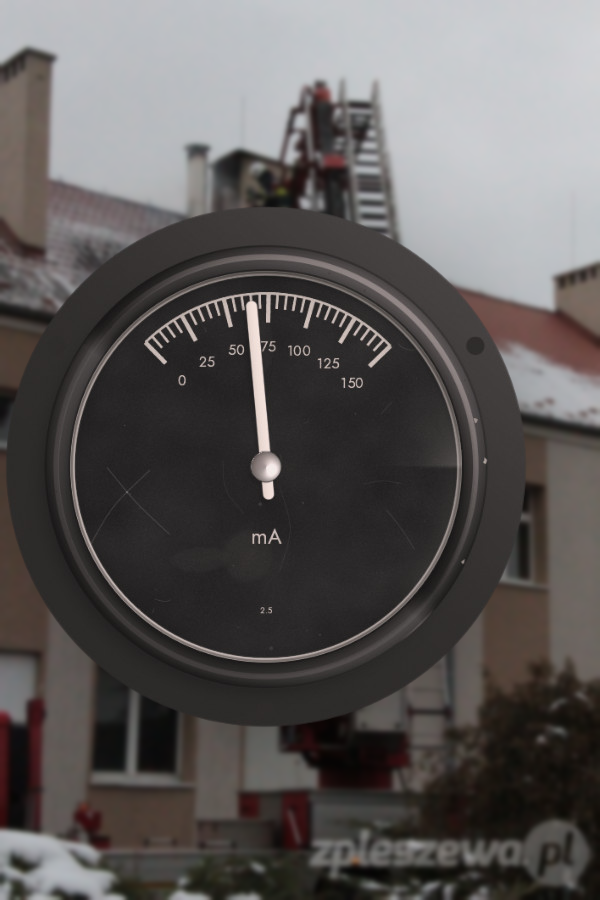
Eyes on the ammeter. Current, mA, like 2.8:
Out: 65
